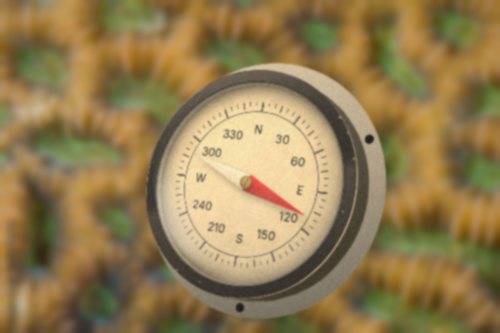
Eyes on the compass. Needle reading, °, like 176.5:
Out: 110
